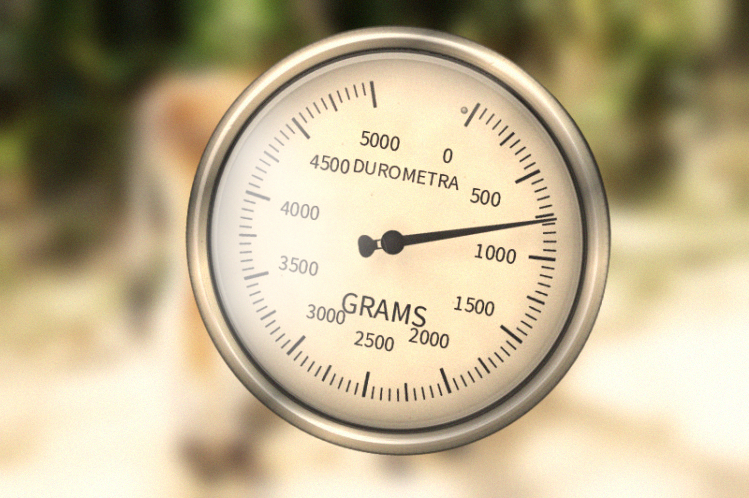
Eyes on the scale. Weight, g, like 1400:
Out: 775
